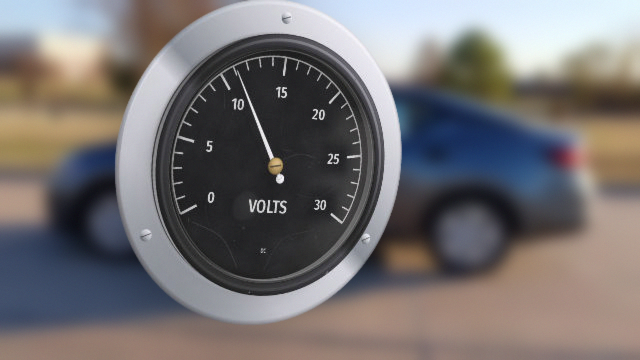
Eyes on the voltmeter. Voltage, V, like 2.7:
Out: 11
